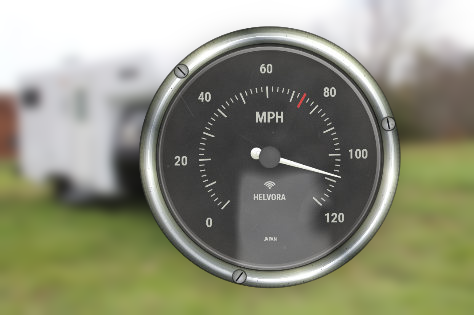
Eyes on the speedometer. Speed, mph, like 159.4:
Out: 108
